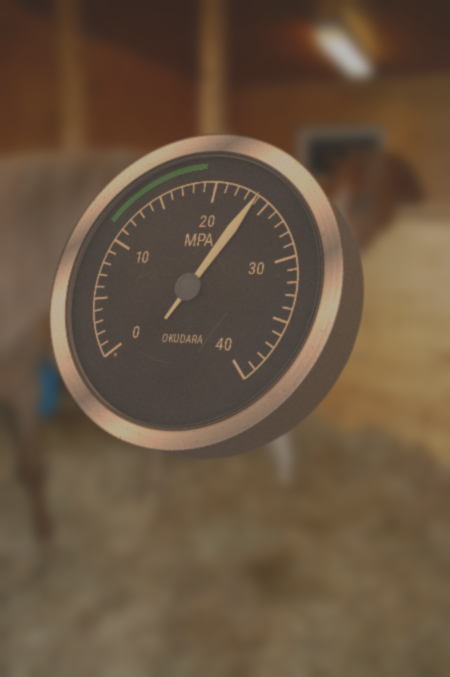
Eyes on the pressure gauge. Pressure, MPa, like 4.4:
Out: 24
